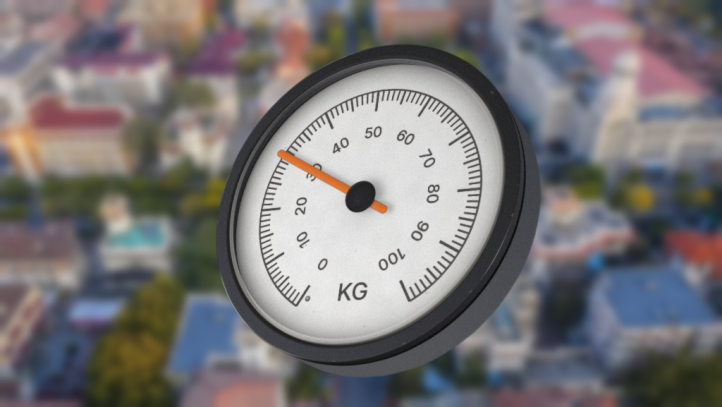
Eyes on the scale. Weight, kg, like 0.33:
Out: 30
